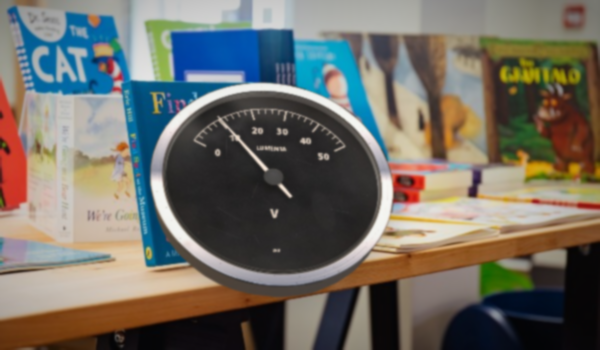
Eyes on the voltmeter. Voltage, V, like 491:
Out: 10
